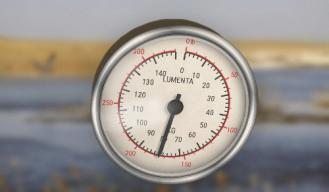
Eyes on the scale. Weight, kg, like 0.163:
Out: 80
